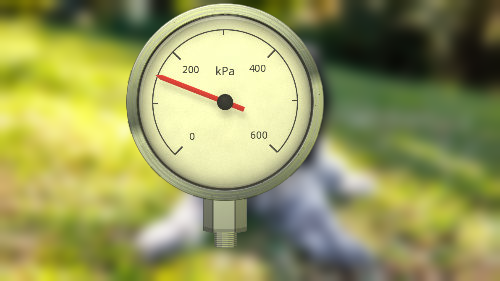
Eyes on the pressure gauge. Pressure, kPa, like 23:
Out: 150
